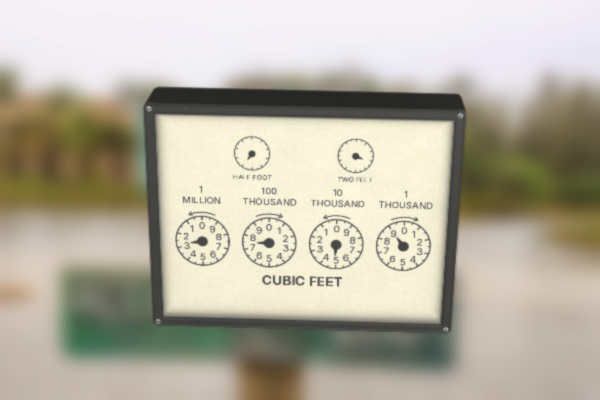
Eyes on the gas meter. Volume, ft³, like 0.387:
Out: 274900
